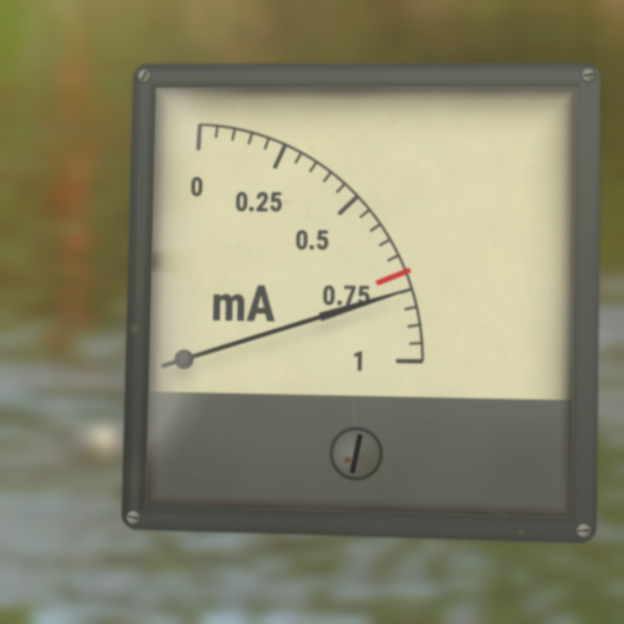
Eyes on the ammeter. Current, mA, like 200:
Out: 0.8
